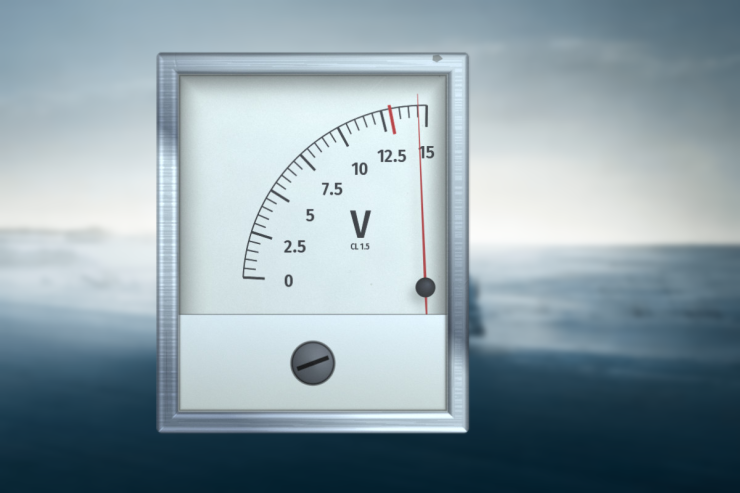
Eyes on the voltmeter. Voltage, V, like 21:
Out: 14.5
